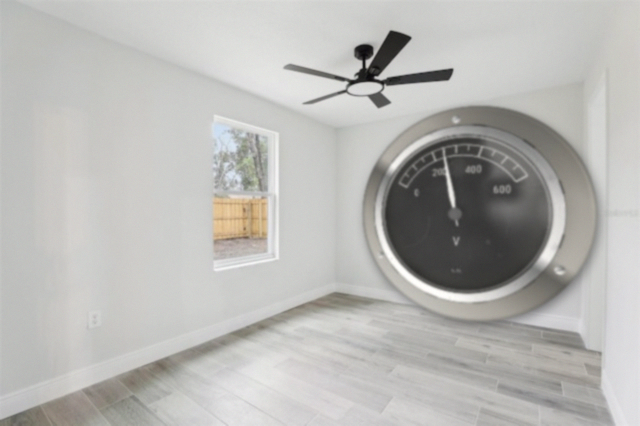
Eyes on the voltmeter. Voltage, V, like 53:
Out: 250
